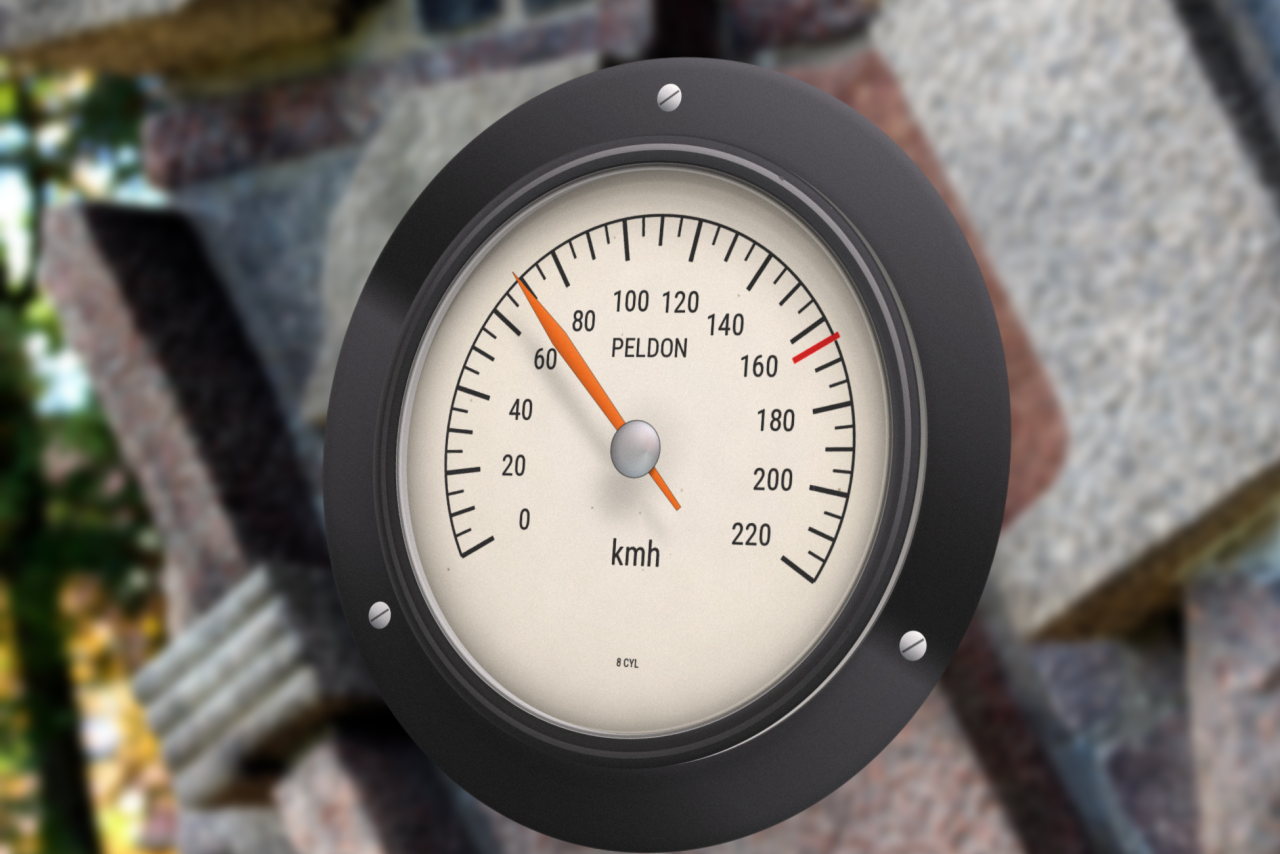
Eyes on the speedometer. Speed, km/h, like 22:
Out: 70
